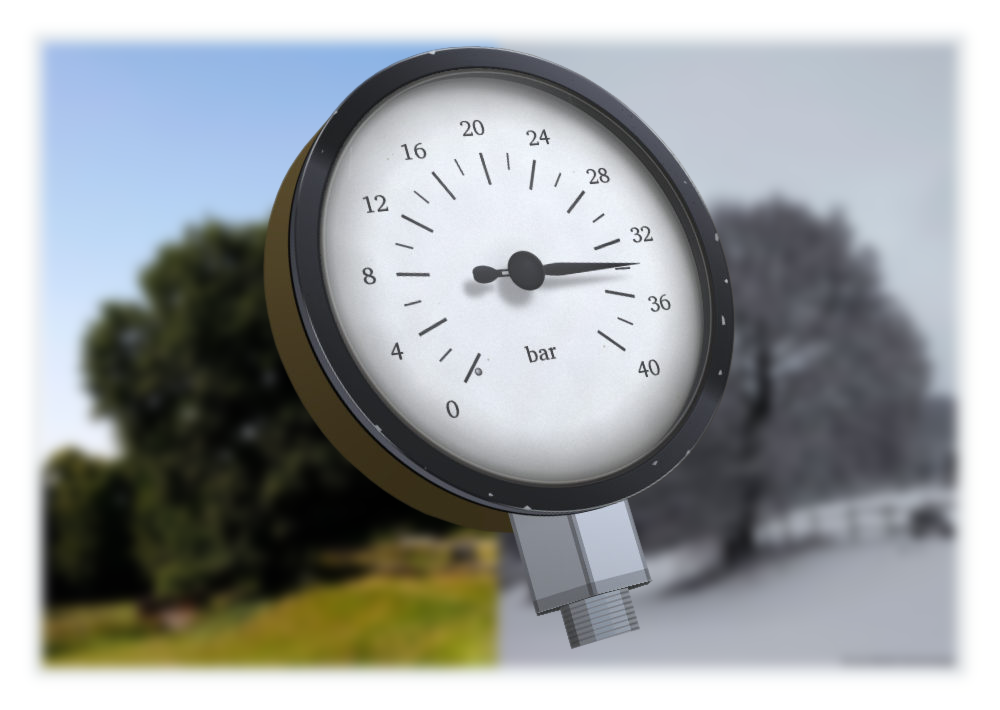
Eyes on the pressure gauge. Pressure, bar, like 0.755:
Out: 34
